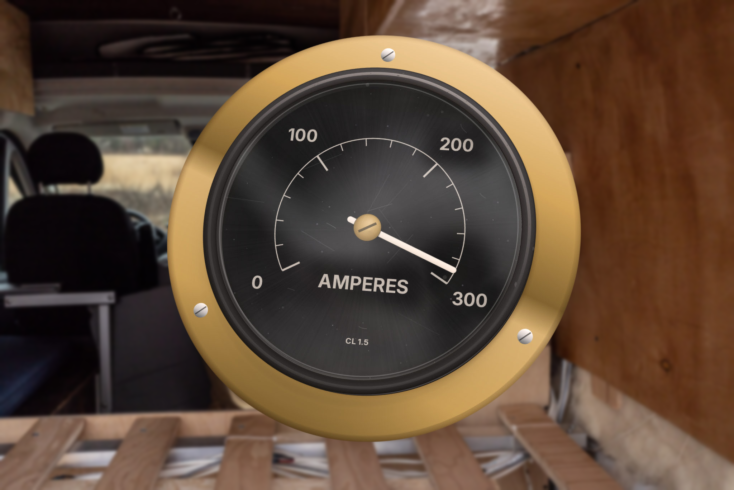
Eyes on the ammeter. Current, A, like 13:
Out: 290
